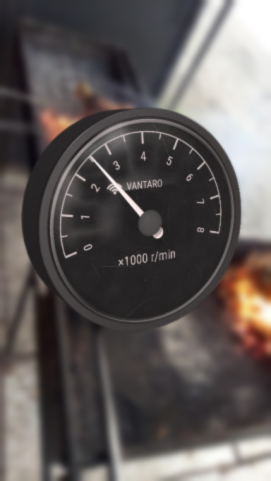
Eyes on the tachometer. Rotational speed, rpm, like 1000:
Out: 2500
